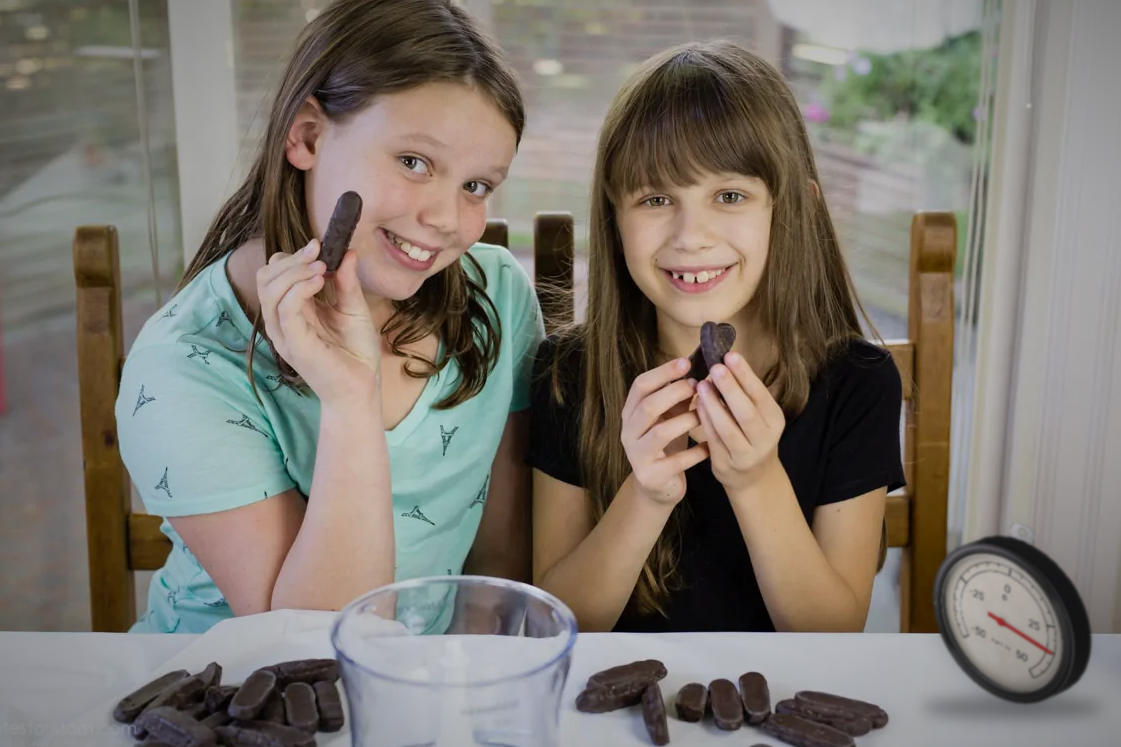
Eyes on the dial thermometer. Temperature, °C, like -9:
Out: 35
